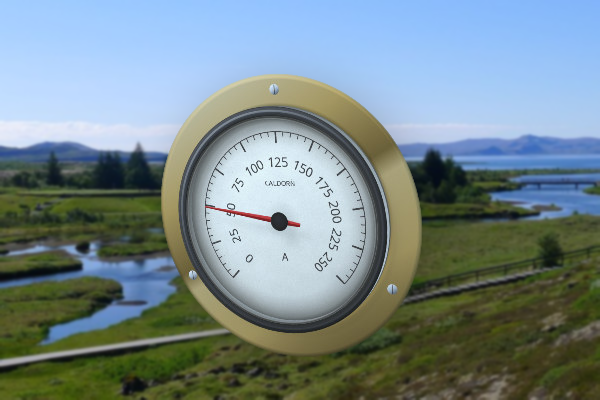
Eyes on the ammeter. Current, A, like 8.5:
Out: 50
